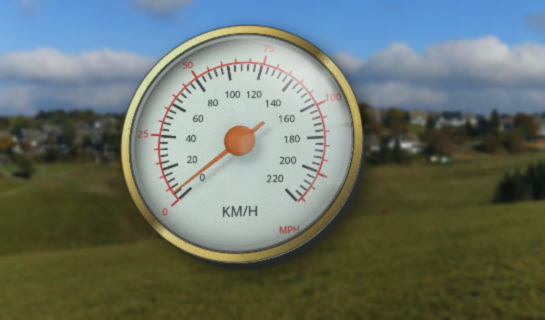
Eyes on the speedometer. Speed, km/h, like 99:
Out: 4
